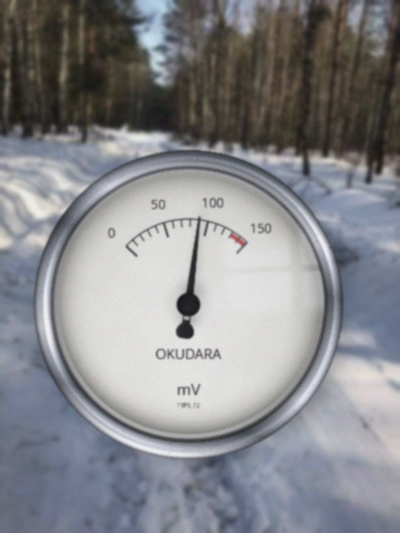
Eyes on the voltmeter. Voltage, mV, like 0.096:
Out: 90
